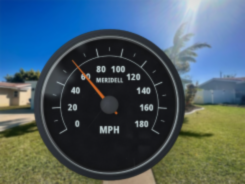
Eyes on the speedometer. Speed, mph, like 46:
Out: 60
